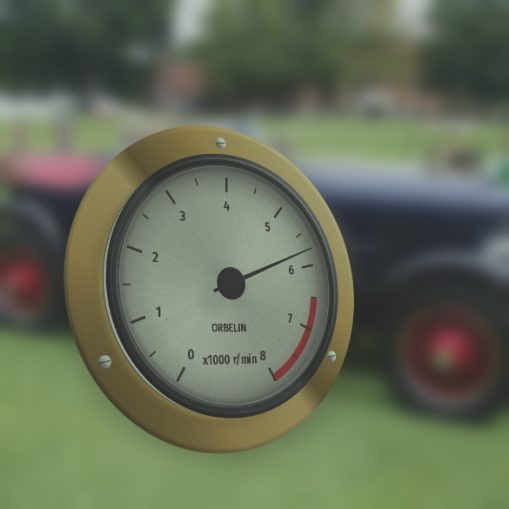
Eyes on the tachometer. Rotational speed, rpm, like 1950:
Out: 5750
